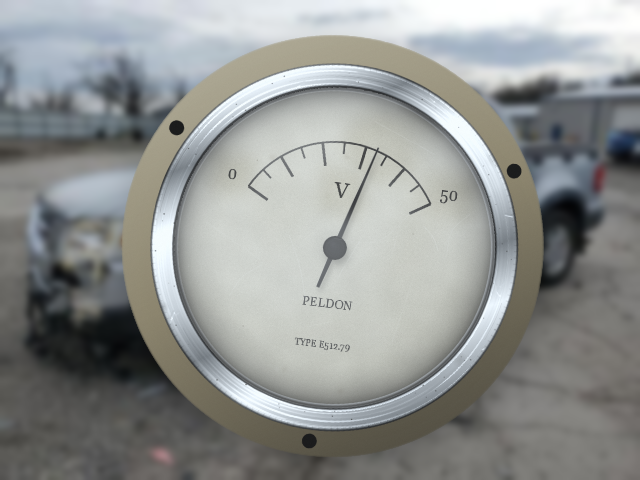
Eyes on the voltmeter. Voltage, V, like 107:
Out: 32.5
